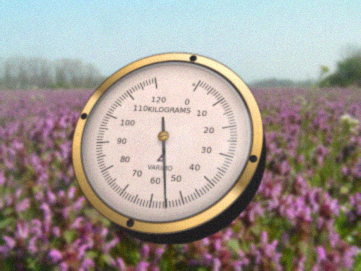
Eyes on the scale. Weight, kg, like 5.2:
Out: 55
